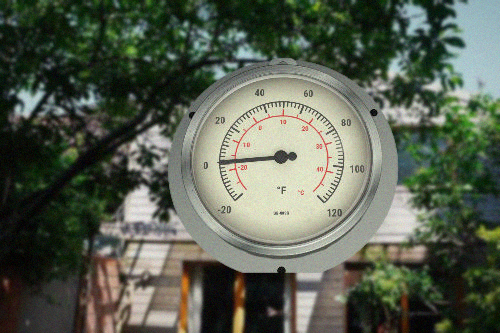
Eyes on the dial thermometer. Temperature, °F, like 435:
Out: 0
